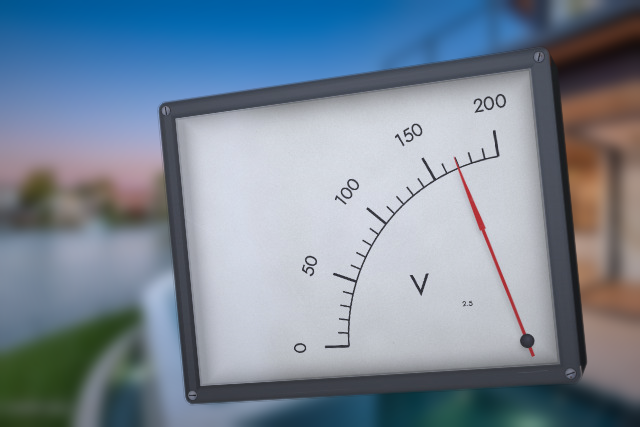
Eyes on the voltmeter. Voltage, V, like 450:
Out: 170
